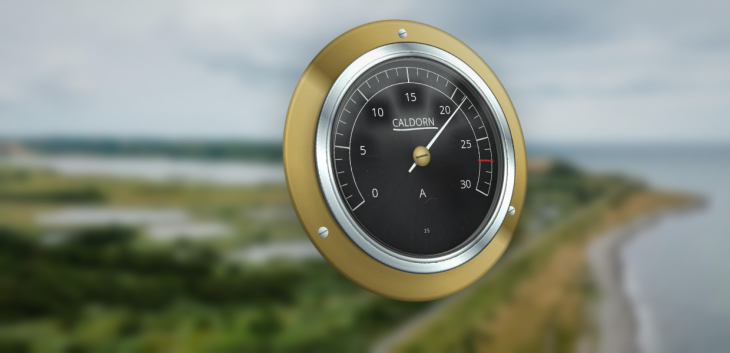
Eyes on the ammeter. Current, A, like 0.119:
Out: 21
